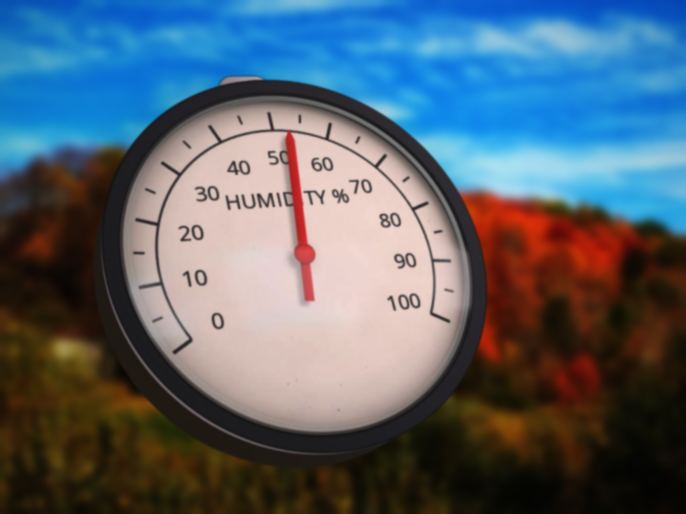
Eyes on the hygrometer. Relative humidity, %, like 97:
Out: 52.5
